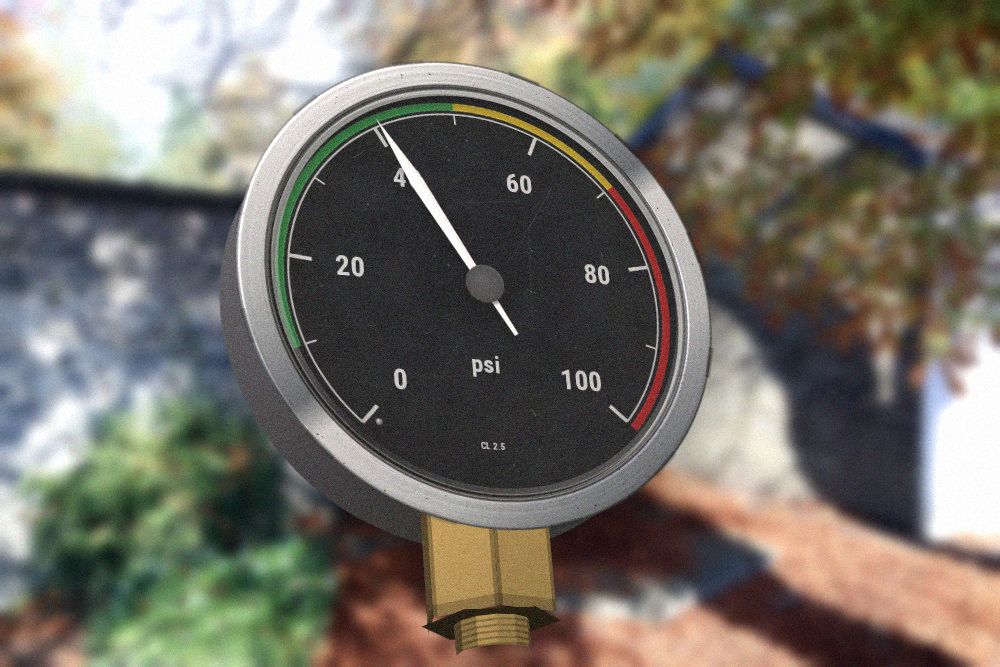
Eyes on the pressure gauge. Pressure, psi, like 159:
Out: 40
